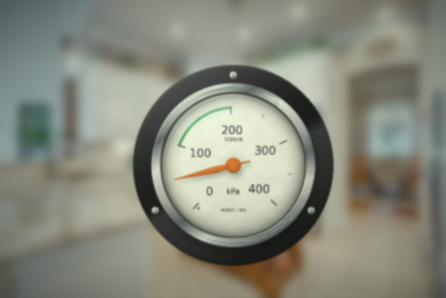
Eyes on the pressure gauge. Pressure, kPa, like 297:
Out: 50
